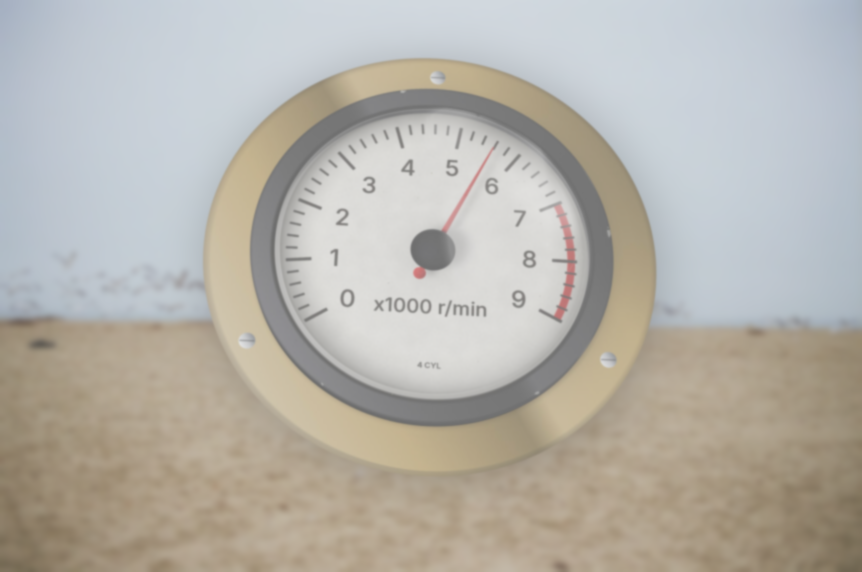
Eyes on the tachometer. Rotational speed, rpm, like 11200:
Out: 5600
